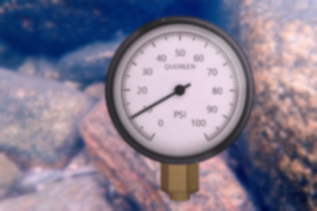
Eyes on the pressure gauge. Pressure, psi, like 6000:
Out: 10
